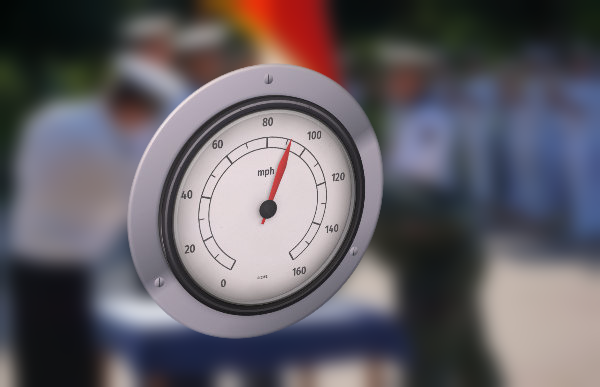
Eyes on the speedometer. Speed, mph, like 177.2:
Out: 90
